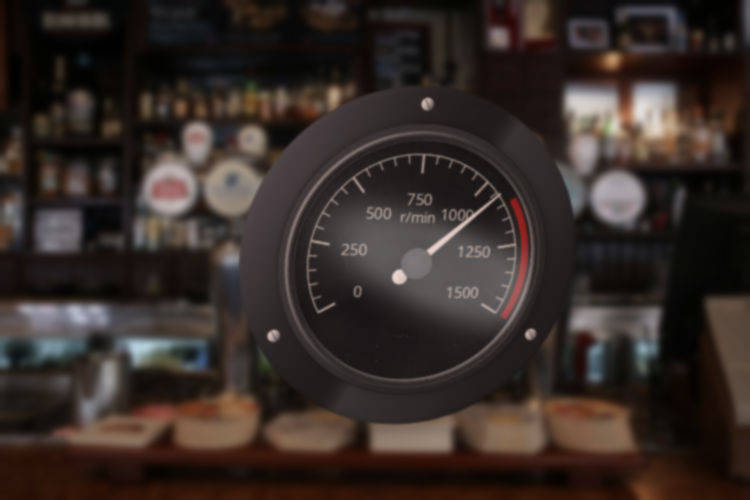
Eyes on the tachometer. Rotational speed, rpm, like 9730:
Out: 1050
